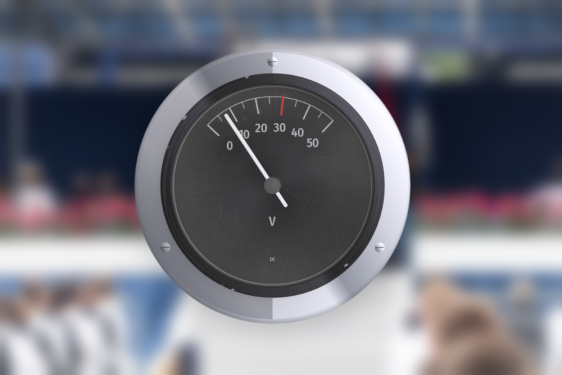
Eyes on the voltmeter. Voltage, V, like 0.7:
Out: 7.5
